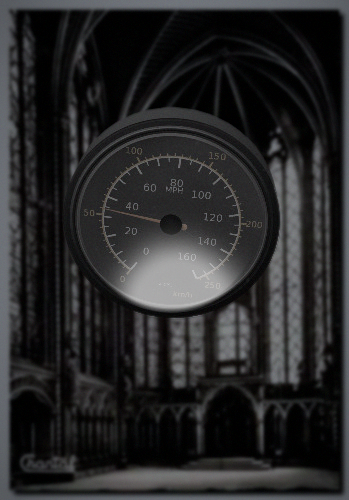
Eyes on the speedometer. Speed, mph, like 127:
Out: 35
